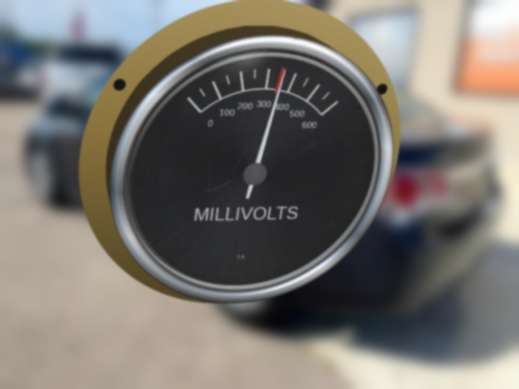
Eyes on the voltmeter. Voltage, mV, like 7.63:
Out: 350
